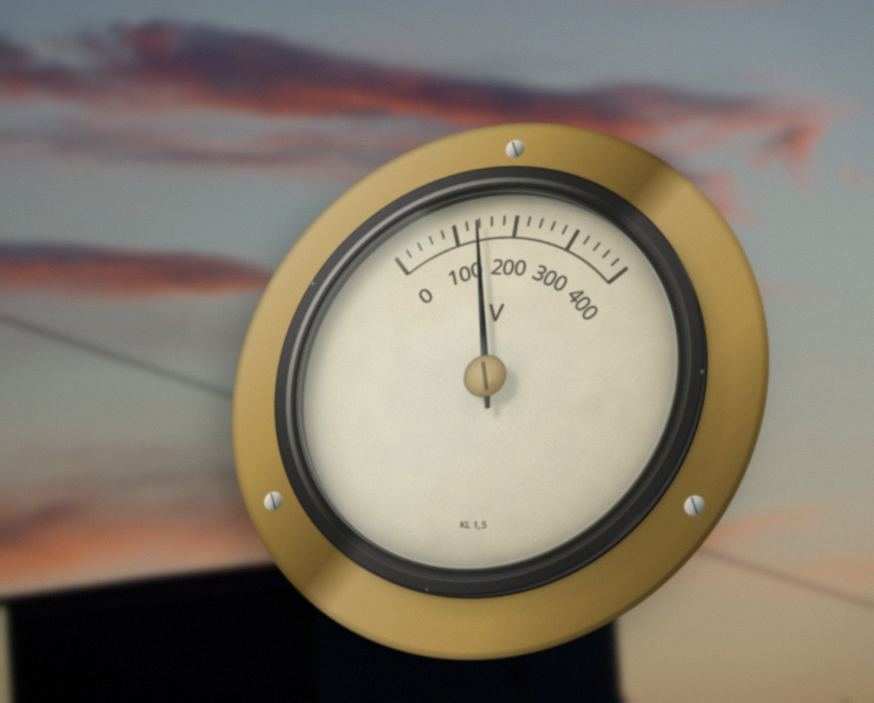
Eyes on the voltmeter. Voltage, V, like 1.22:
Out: 140
